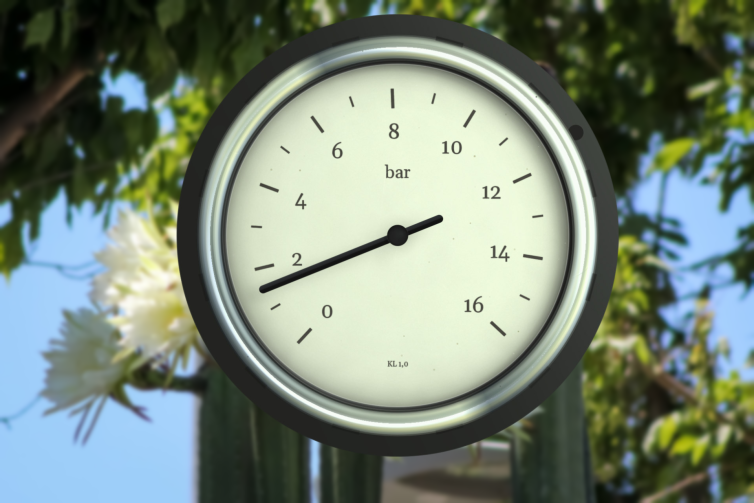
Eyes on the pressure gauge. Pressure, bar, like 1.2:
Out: 1.5
